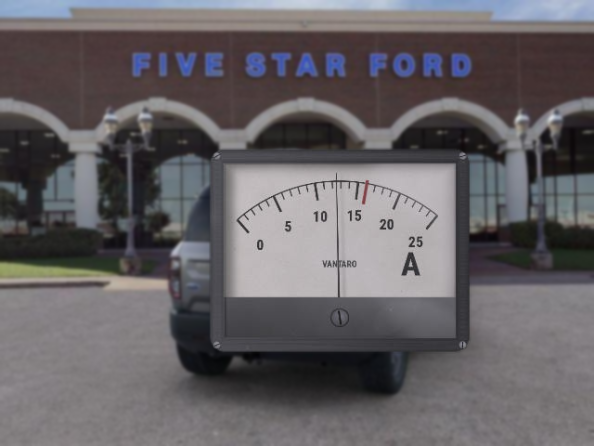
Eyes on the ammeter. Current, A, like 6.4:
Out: 12.5
